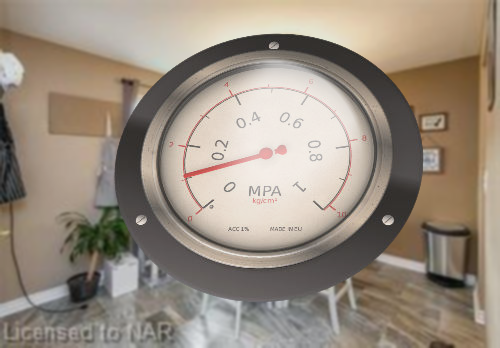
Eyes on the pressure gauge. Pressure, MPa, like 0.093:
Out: 0.1
